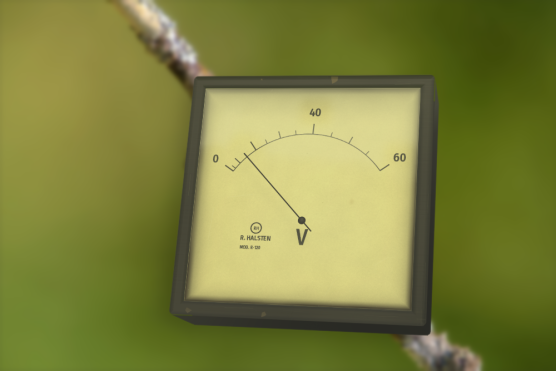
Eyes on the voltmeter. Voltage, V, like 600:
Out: 15
